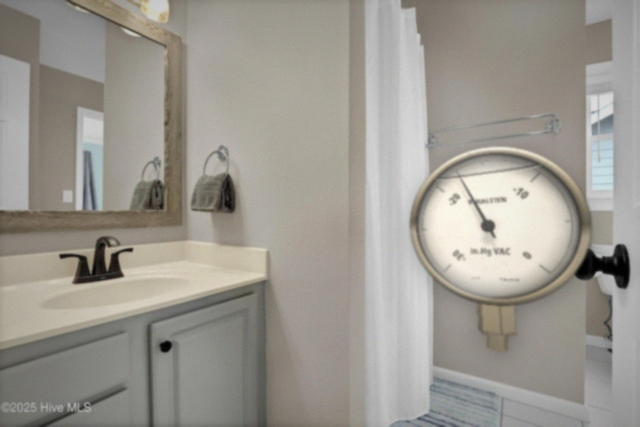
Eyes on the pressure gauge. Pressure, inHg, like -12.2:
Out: -17.5
